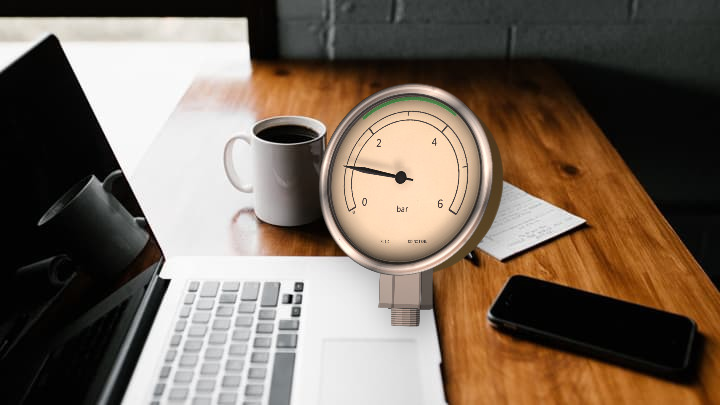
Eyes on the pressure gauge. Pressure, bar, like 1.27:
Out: 1
